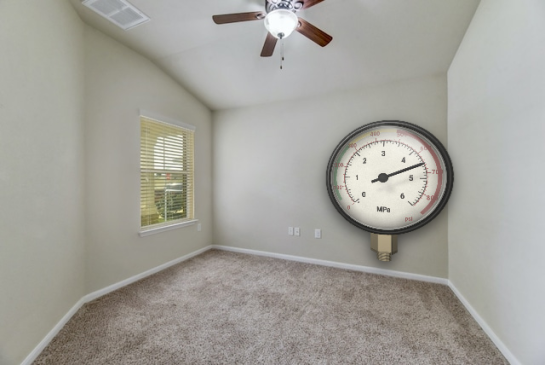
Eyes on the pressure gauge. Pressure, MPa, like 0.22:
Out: 4.5
